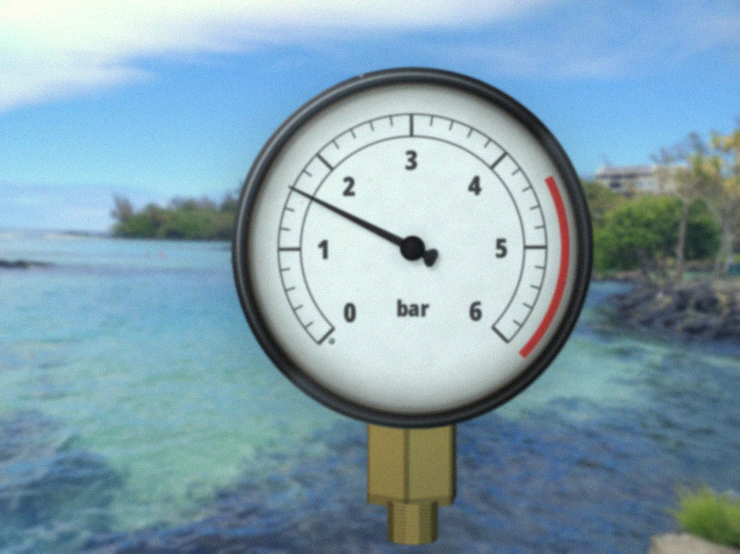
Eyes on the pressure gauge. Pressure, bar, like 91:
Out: 1.6
